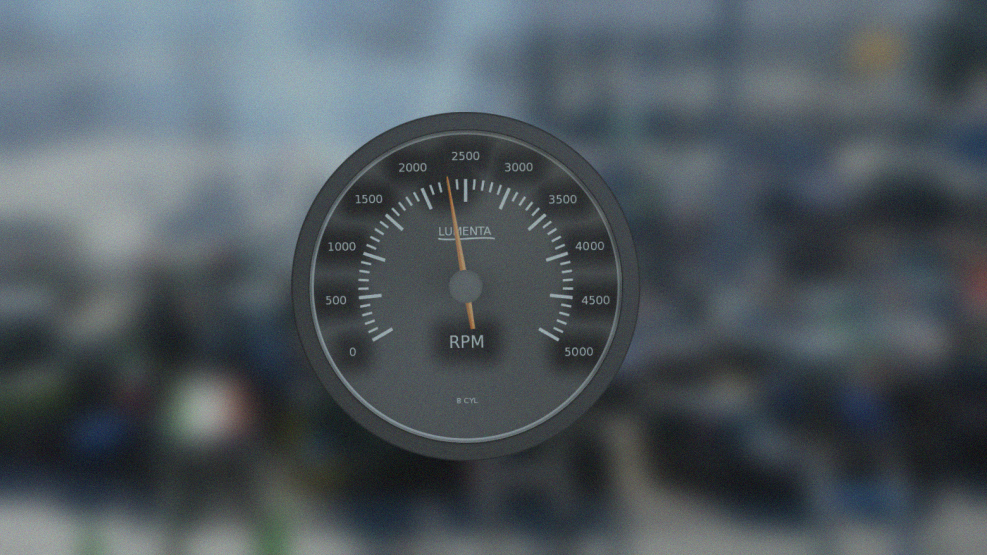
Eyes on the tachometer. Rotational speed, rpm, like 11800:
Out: 2300
